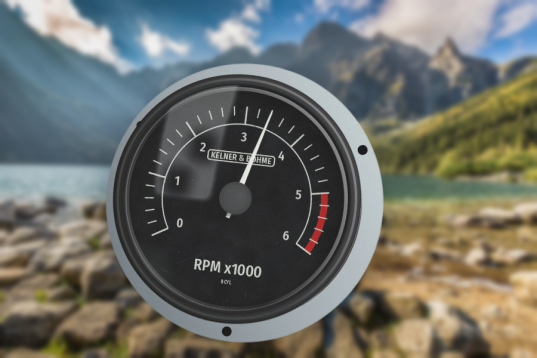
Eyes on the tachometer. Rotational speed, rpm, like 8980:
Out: 3400
